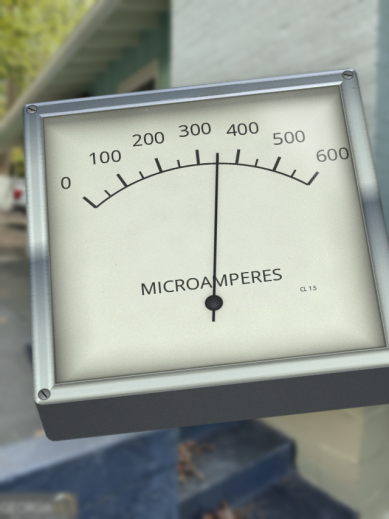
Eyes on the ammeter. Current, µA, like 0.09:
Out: 350
